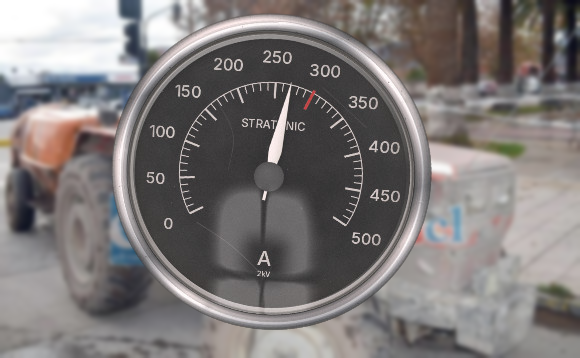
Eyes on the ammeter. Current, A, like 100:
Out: 270
